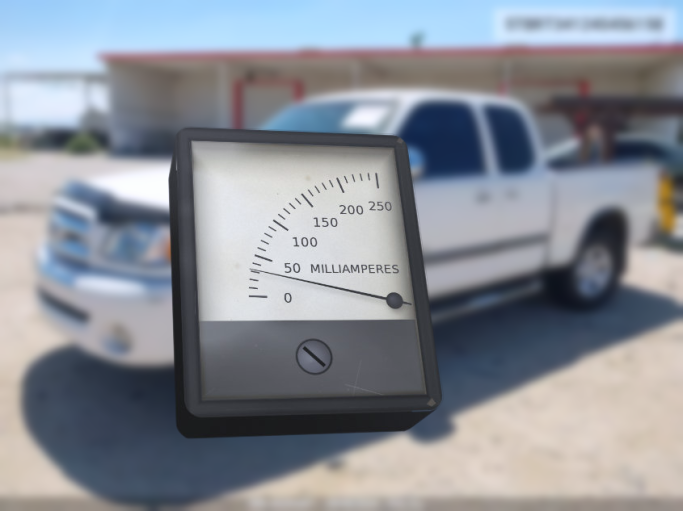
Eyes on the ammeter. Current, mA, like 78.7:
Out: 30
